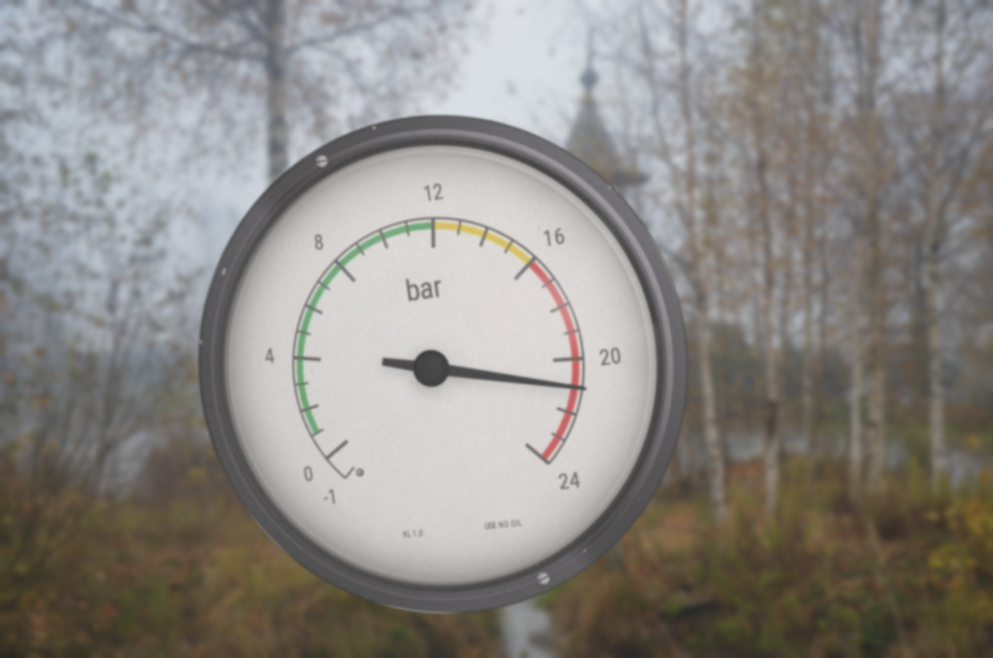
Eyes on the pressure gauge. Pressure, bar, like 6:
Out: 21
